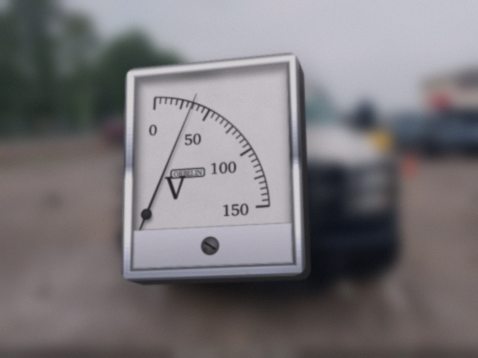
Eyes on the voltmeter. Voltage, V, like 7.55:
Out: 35
